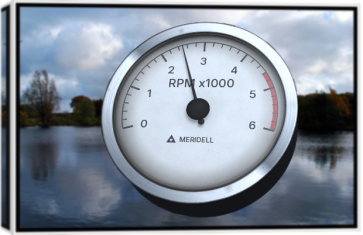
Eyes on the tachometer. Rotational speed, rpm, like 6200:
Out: 2500
